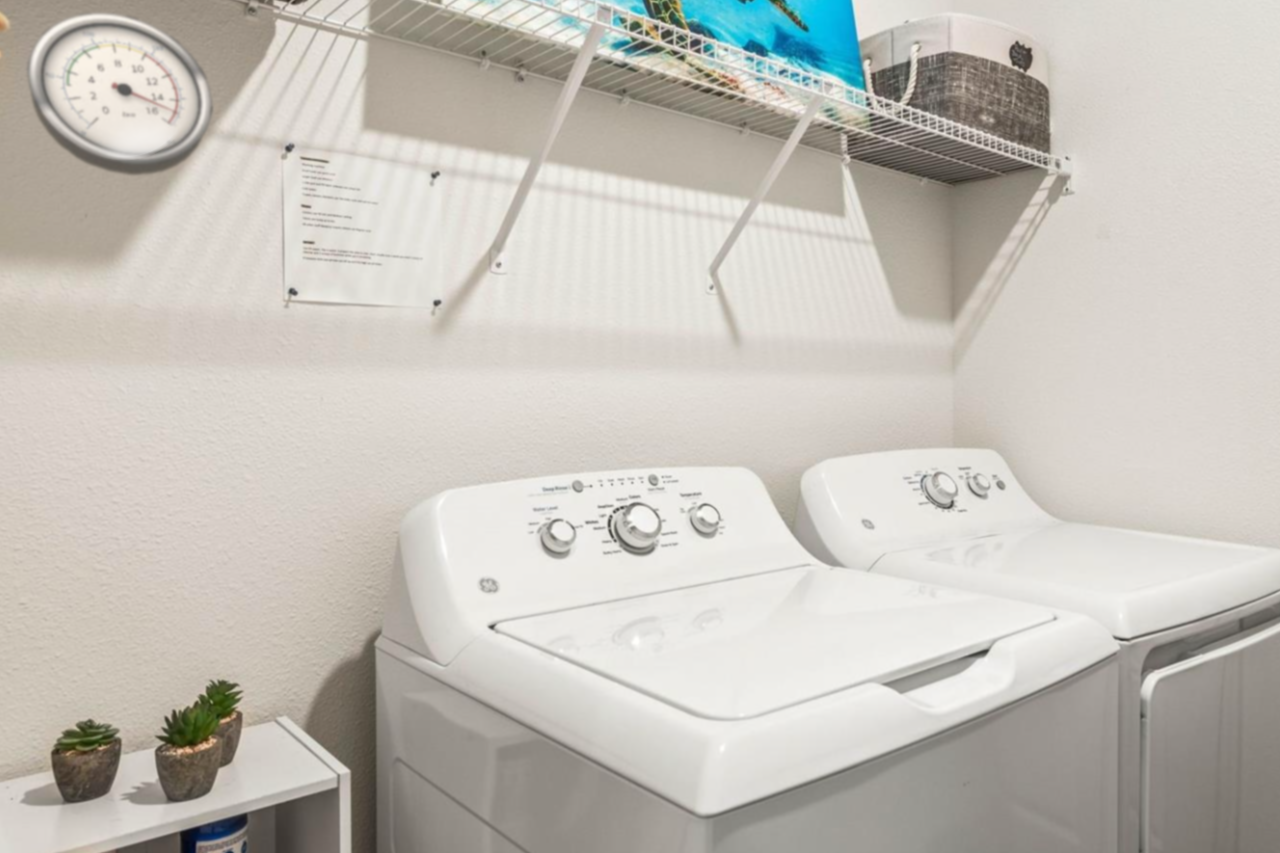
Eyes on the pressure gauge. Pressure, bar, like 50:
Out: 15
